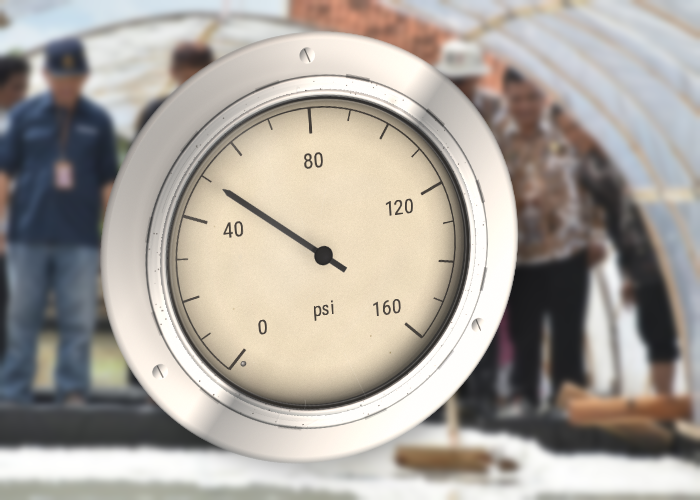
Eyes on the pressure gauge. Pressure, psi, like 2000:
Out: 50
